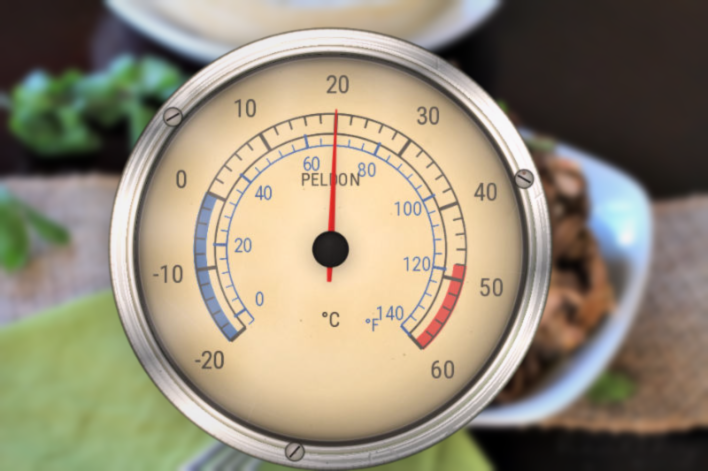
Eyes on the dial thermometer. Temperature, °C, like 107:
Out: 20
